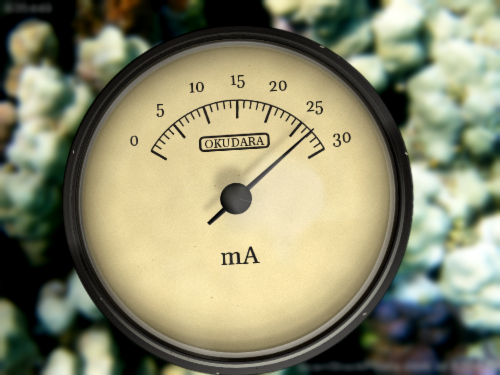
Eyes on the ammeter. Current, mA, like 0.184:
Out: 27
